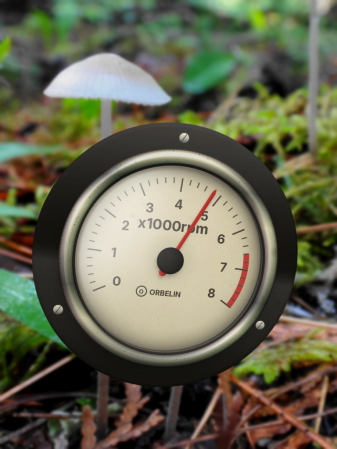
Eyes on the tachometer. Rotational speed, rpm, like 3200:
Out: 4800
